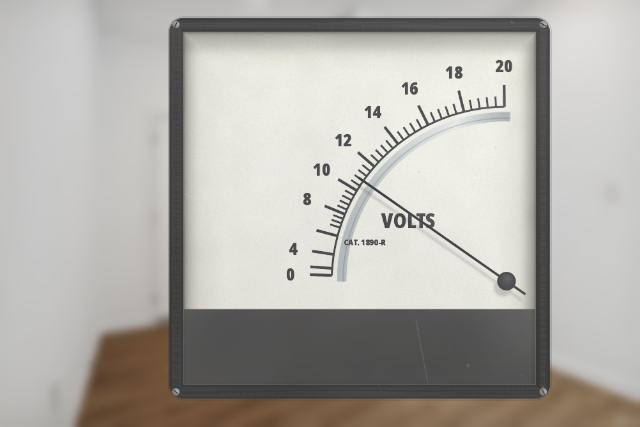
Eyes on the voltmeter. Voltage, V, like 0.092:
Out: 10.8
